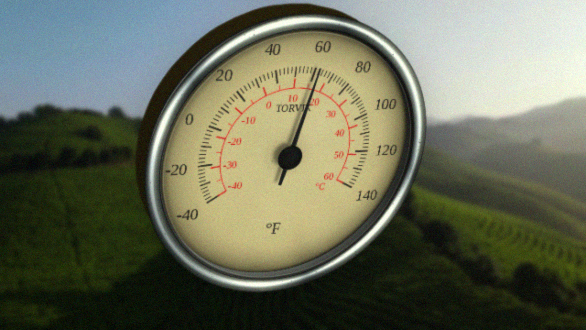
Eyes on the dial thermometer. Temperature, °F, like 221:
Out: 60
